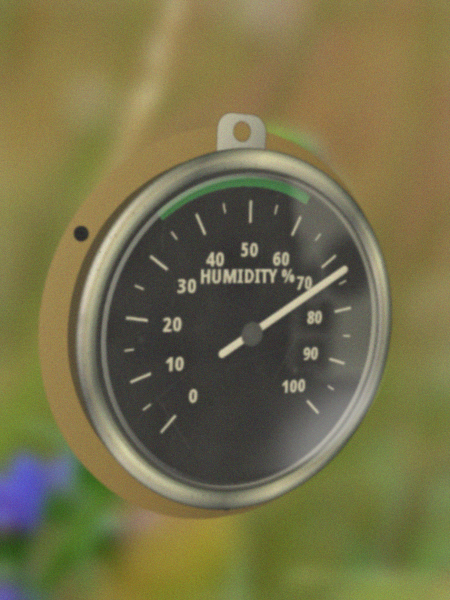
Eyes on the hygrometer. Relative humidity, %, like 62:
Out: 72.5
